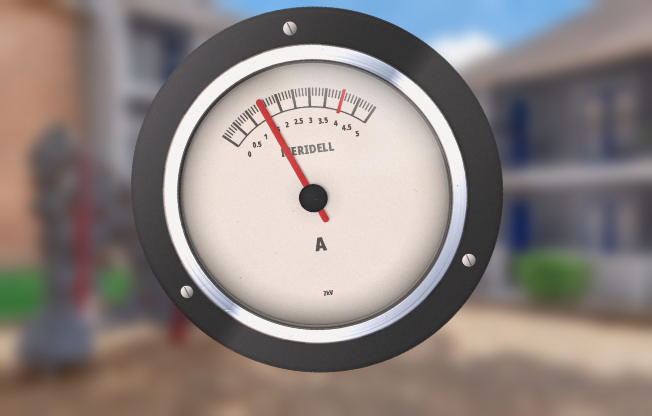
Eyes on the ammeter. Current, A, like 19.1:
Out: 1.5
